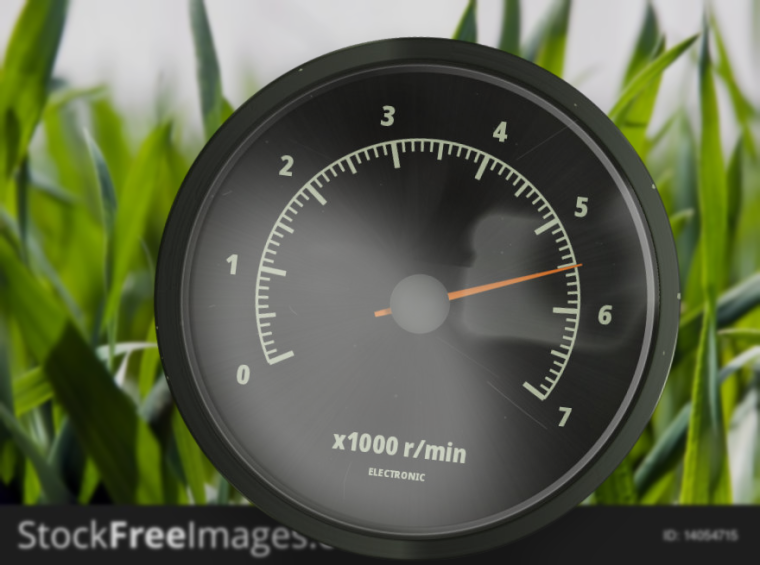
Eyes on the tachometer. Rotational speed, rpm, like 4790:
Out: 5500
